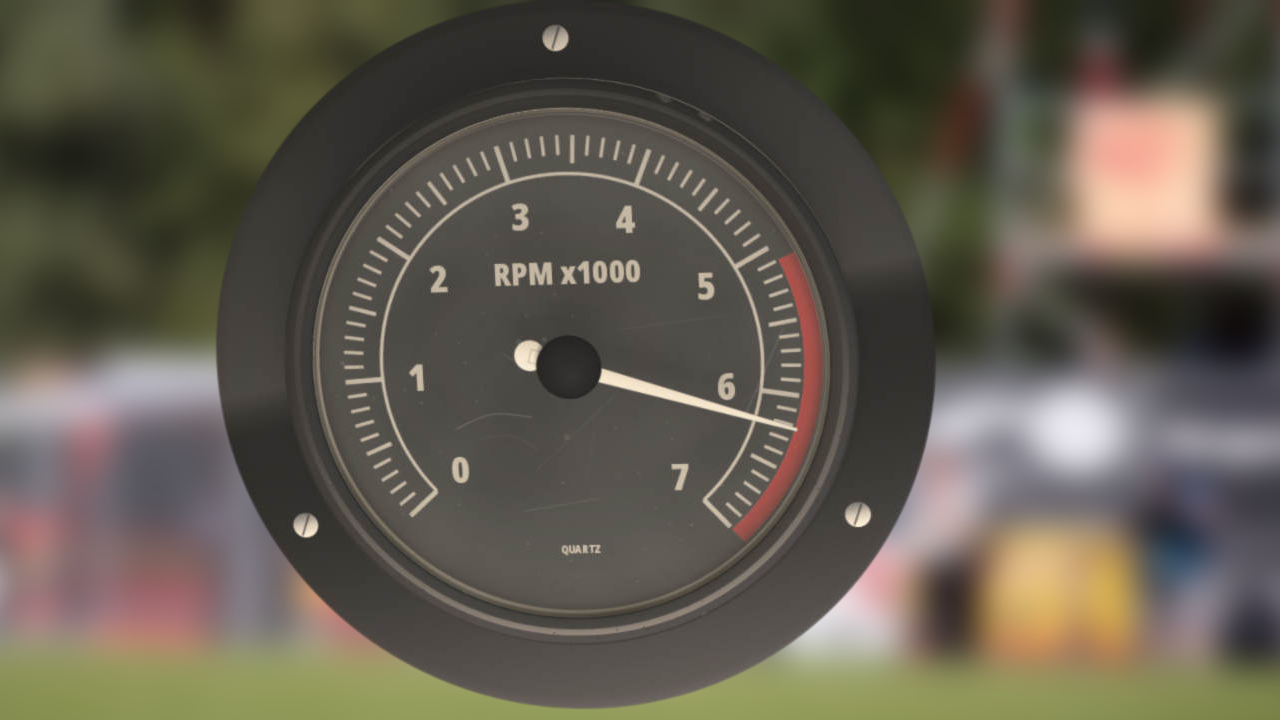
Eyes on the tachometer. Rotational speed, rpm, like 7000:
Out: 6200
